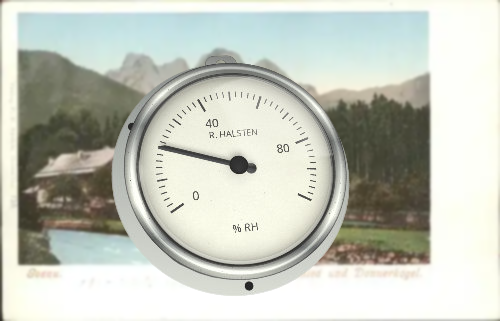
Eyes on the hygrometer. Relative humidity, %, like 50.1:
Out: 20
